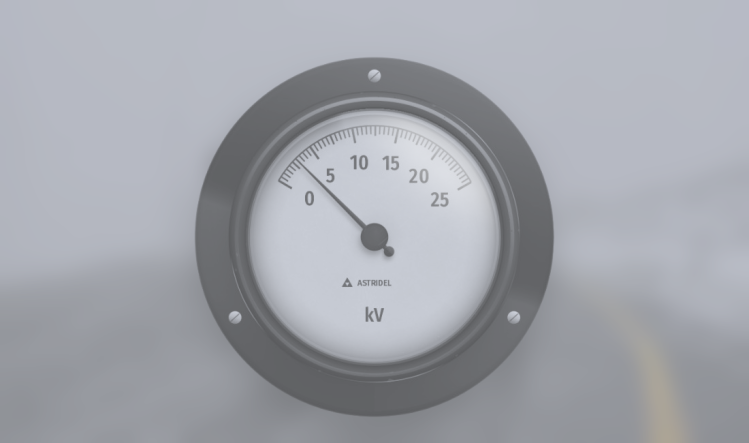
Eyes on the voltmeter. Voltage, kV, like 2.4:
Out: 3
